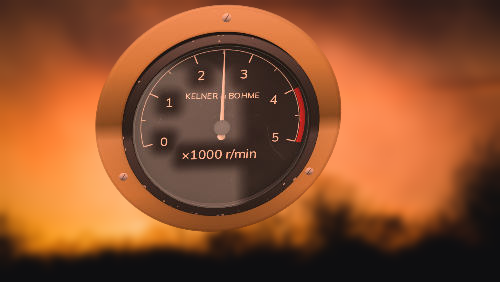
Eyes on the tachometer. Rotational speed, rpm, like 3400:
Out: 2500
